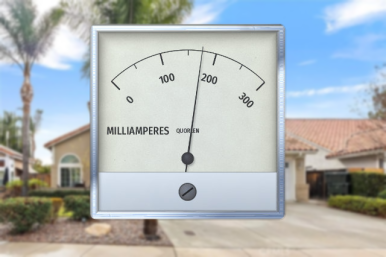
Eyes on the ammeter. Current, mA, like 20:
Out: 175
